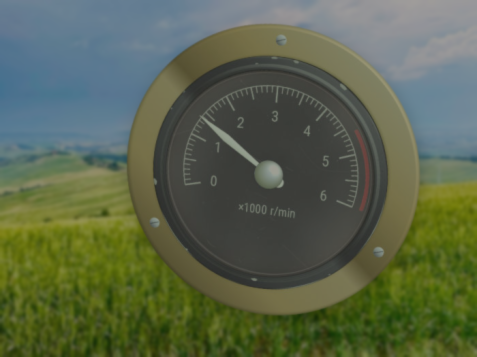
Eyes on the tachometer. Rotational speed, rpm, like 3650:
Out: 1400
